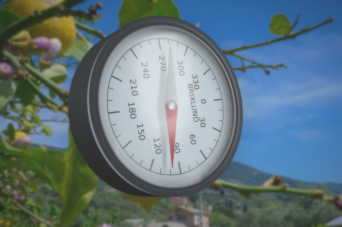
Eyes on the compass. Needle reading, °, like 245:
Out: 100
